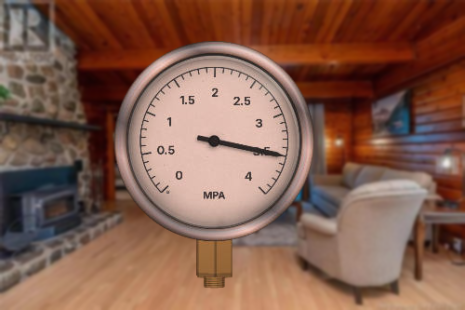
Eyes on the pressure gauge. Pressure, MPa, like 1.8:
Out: 3.5
